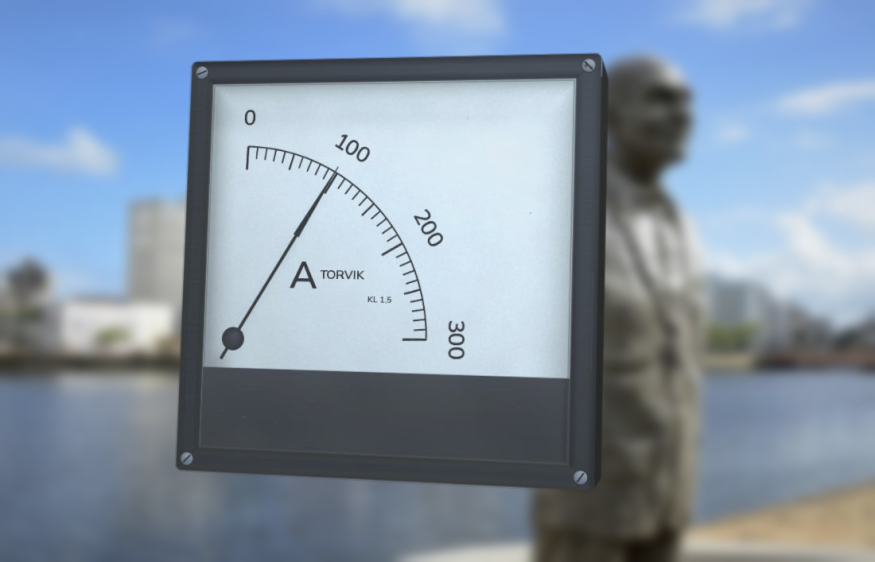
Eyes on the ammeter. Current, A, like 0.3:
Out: 100
